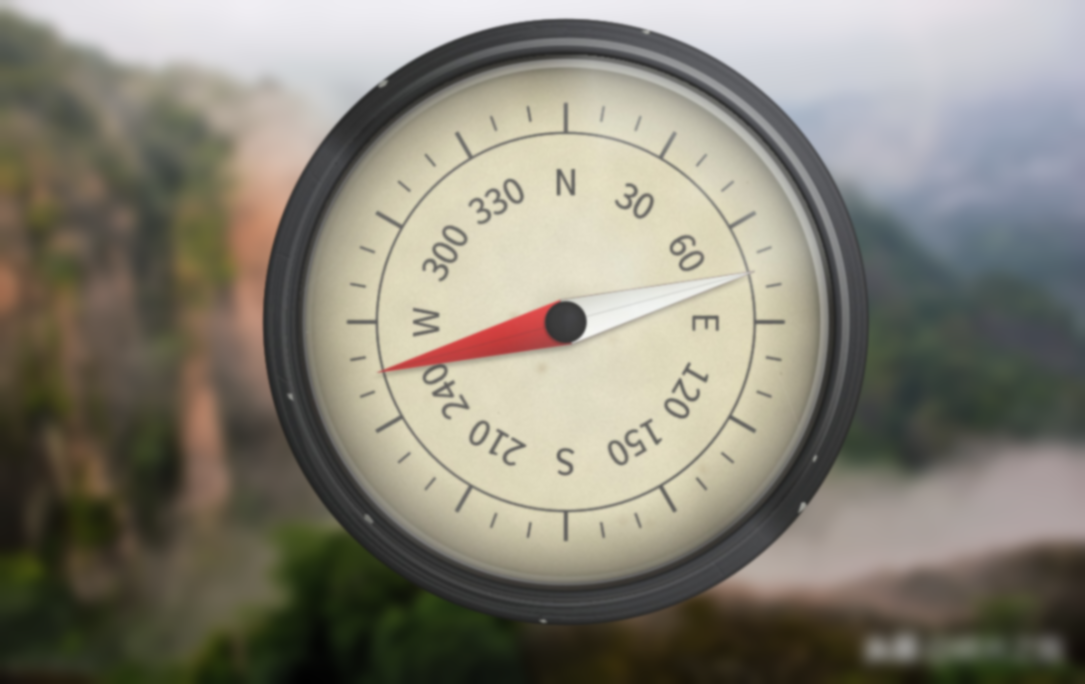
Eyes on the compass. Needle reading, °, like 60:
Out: 255
